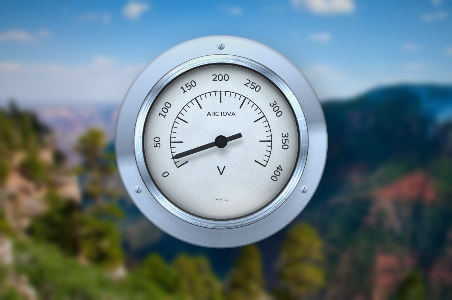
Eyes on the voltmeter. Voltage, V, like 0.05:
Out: 20
